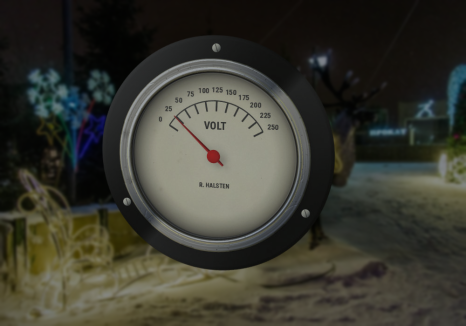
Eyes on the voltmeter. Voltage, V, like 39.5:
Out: 25
